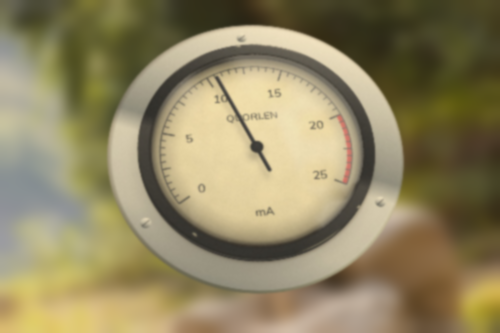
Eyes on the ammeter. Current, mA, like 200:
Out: 10.5
